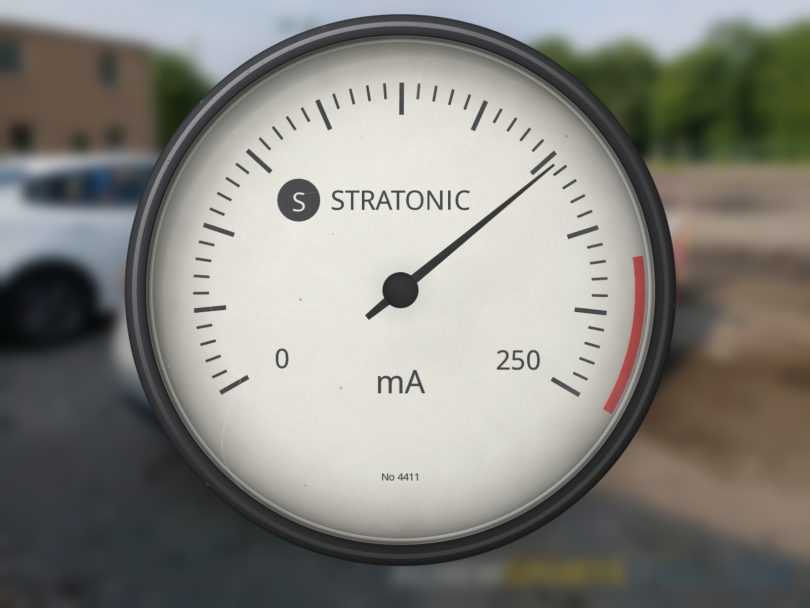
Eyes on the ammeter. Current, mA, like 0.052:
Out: 177.5
